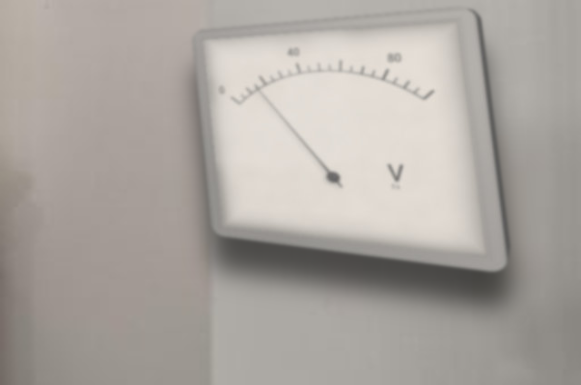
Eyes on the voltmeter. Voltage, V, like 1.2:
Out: 15
